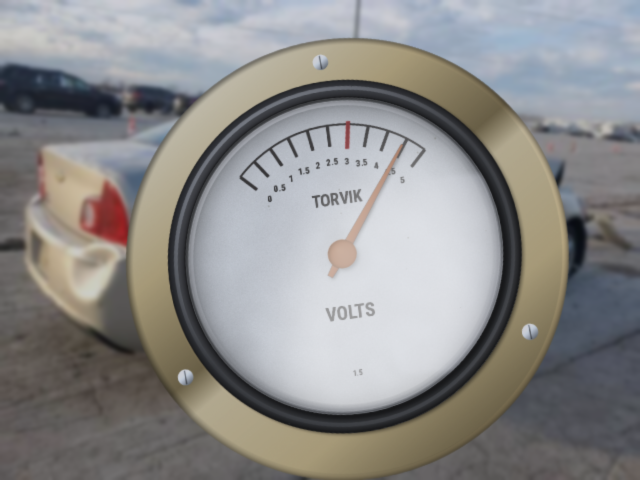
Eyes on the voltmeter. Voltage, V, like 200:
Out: 4.5
